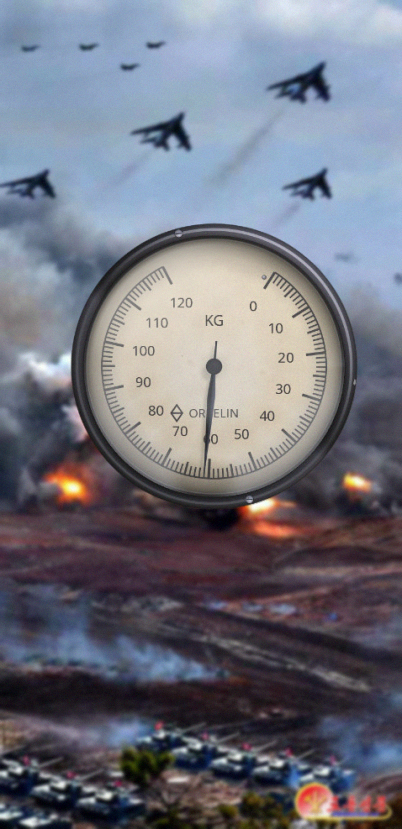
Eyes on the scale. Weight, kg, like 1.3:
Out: 61
